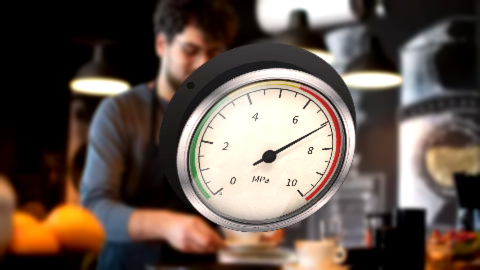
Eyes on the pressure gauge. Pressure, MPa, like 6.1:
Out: 7
